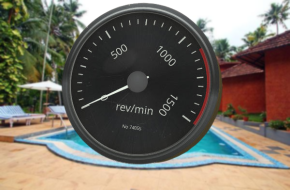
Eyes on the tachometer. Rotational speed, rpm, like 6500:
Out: 0
